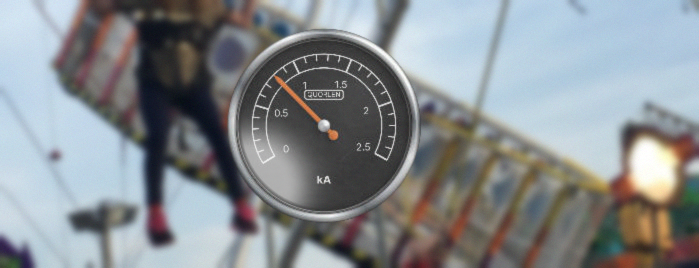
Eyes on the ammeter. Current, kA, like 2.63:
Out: 0.8
